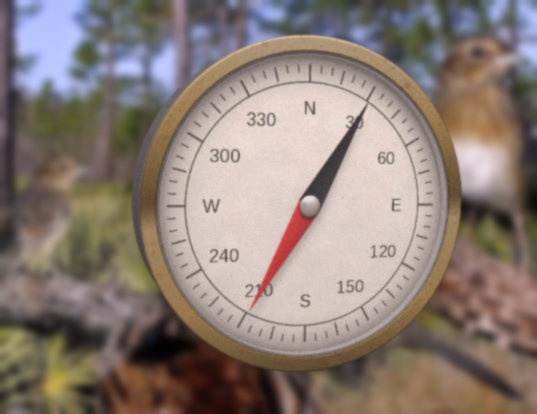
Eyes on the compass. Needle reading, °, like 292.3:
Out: 210
